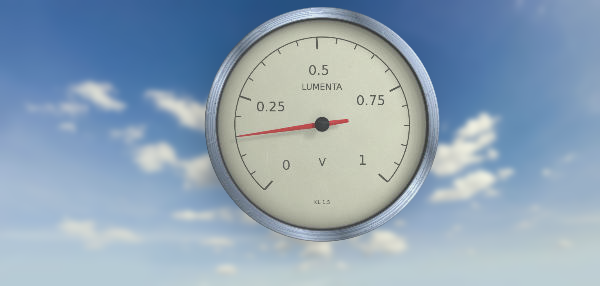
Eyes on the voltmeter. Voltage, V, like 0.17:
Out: 0.15
